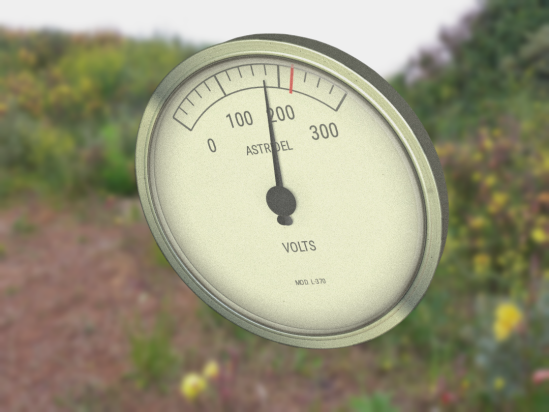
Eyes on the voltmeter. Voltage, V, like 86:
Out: 180
